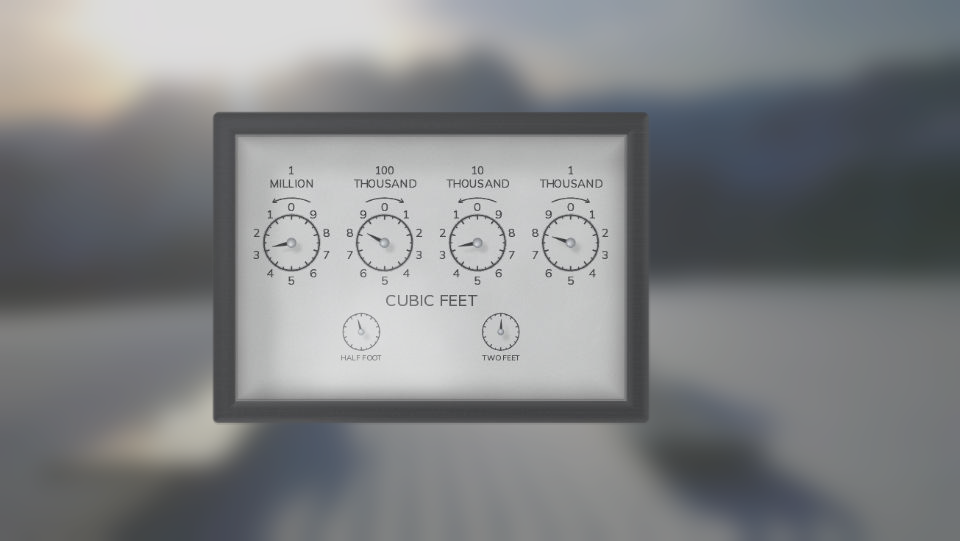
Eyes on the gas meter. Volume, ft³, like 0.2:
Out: 282800
